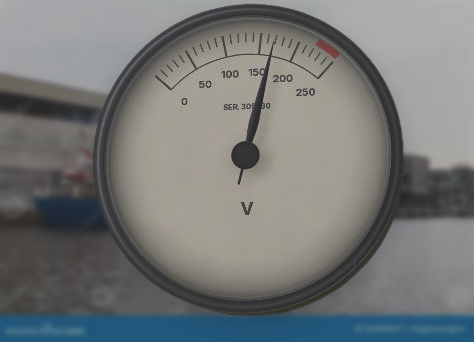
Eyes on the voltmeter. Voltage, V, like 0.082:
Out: 170
